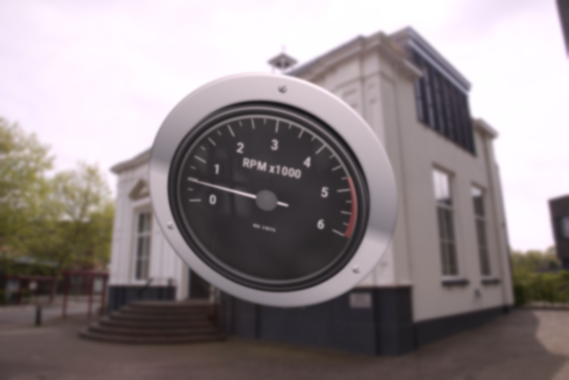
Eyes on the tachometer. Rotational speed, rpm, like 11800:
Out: 500
